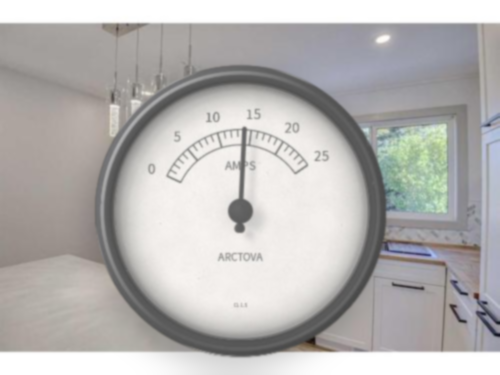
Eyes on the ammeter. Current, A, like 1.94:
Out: 14
